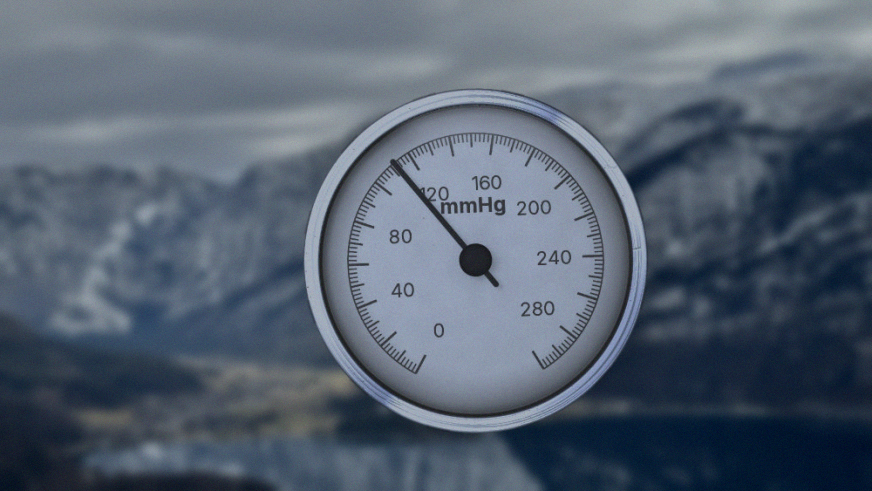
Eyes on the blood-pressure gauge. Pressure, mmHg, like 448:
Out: 112
